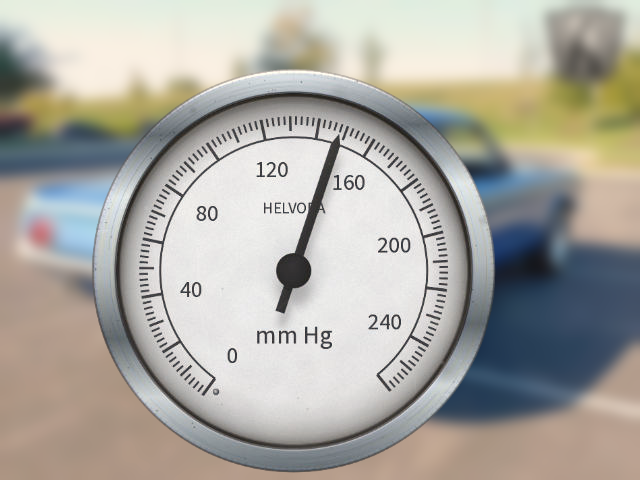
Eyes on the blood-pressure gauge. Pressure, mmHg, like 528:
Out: 148
